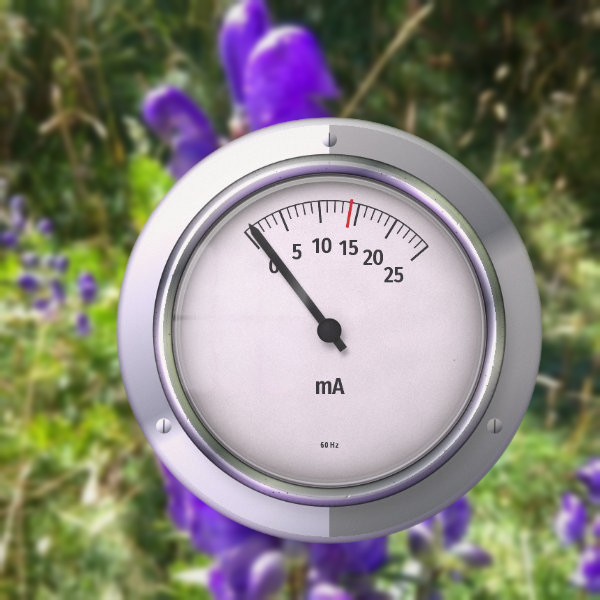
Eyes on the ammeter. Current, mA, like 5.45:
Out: 1
